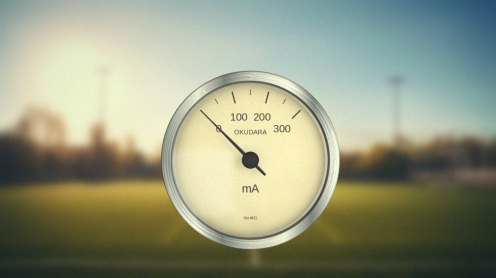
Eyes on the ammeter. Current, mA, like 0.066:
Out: 0
